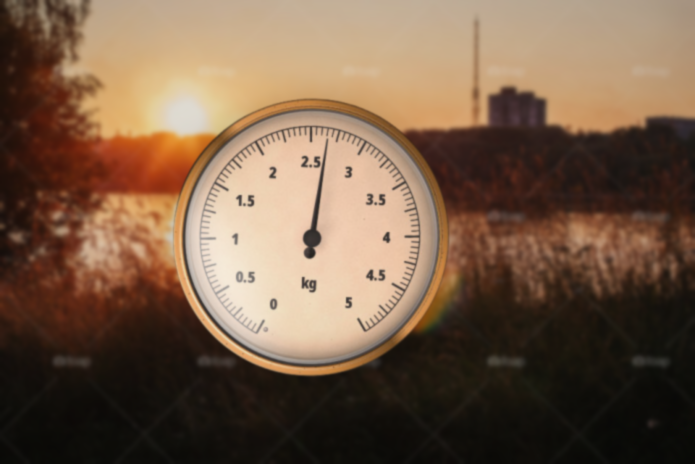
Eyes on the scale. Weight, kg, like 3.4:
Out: 2.65
